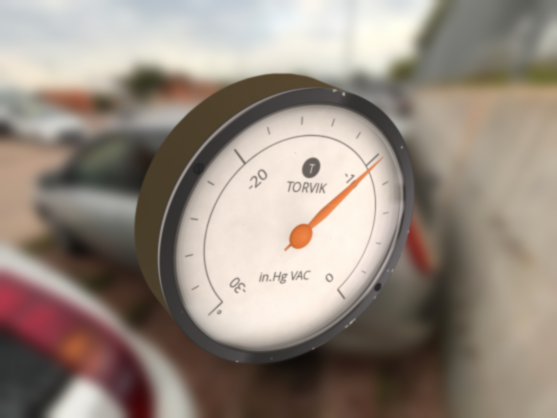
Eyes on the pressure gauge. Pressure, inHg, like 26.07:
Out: -10
